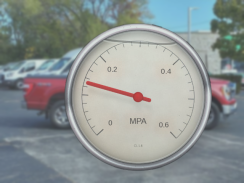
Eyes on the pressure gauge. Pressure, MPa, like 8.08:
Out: 0.13
